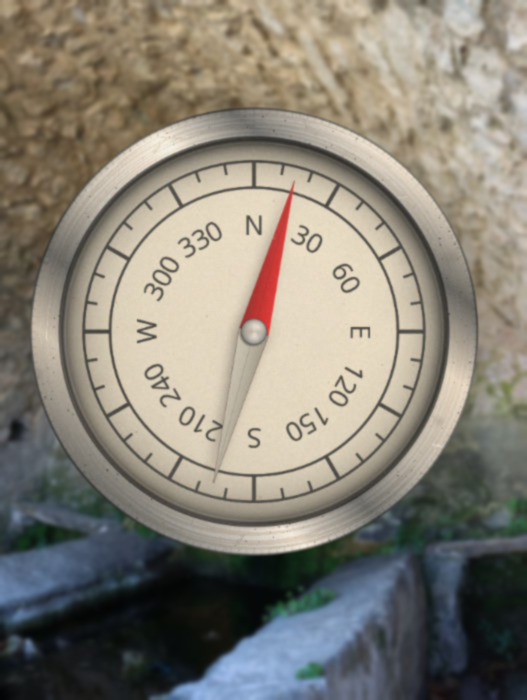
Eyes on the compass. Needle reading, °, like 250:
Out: 15
